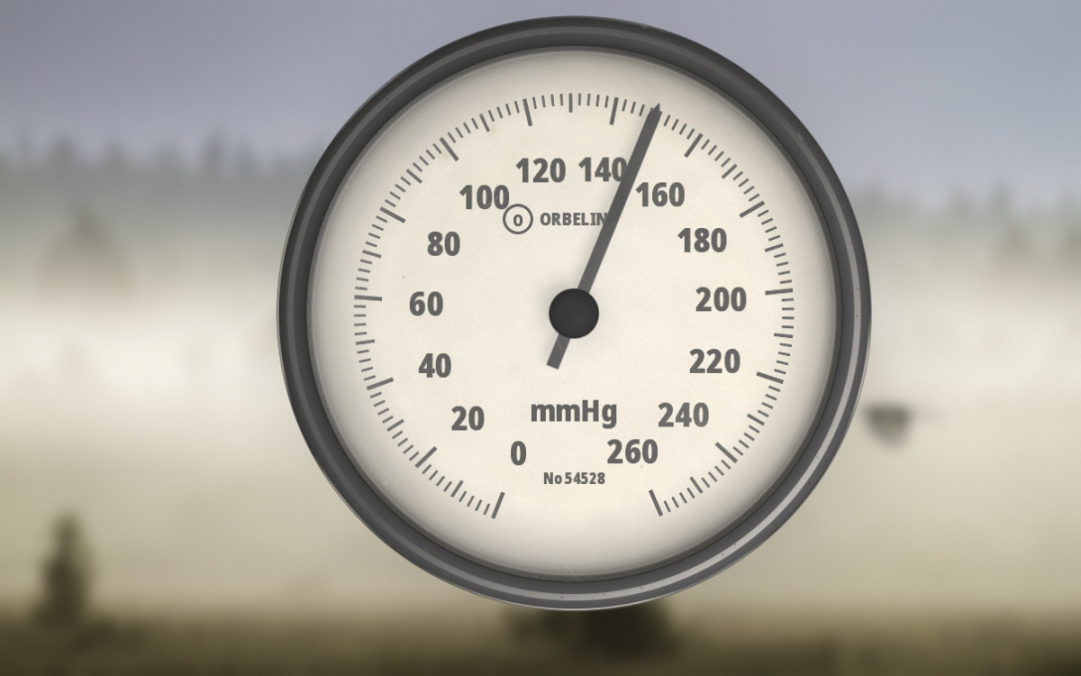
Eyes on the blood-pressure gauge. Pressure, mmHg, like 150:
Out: 149
